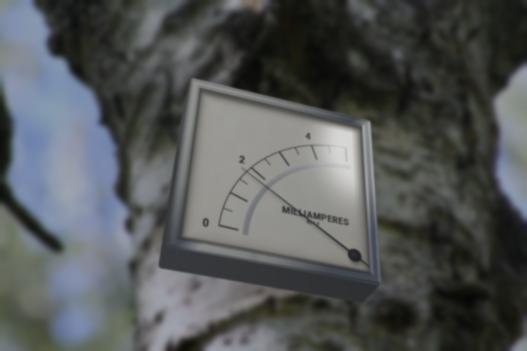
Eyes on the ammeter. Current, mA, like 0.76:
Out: 1.75
